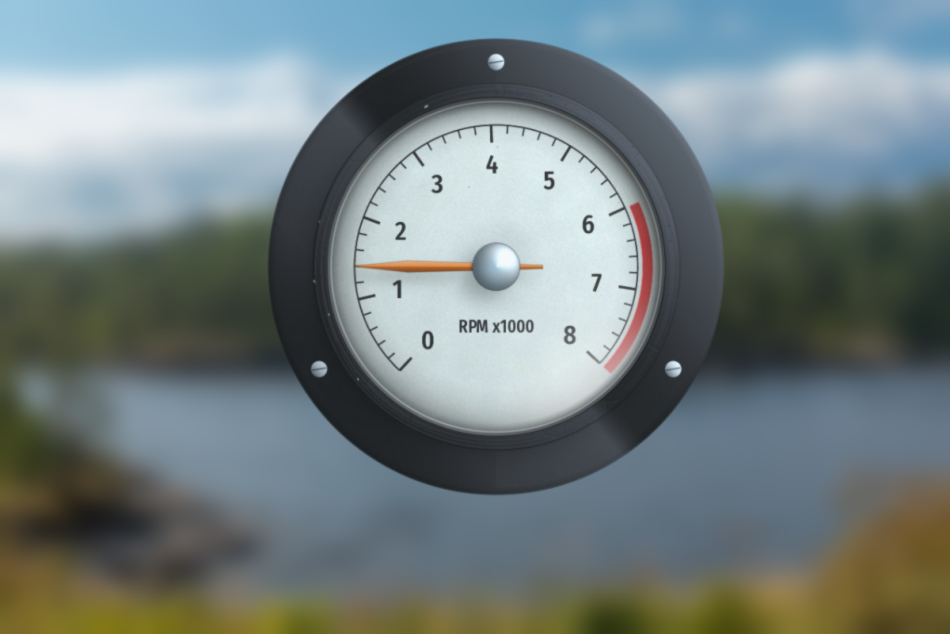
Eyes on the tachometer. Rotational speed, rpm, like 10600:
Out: 1400
